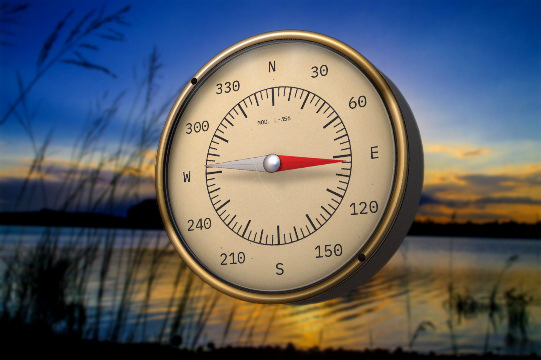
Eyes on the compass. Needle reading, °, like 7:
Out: 95
